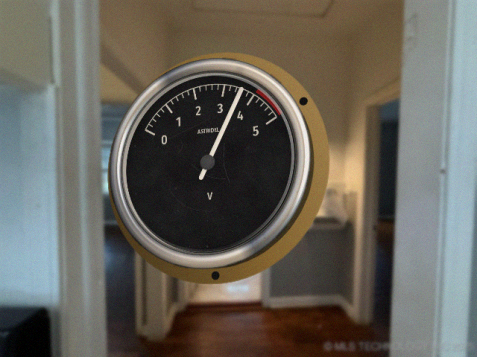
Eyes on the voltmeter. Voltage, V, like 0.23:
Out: 3.6
